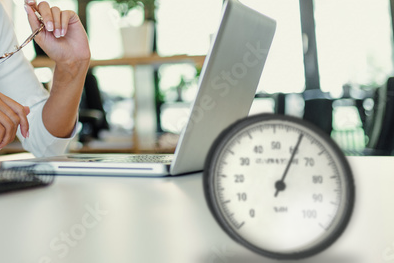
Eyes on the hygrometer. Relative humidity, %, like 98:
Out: 60
